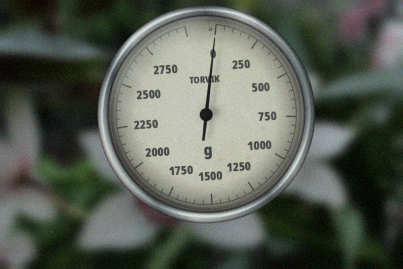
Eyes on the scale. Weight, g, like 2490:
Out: 0
